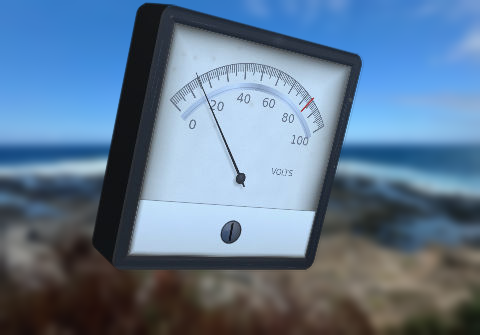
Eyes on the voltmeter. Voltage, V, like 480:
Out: 15
